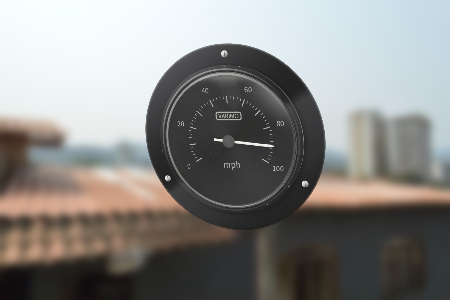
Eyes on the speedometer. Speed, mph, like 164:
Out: 90
